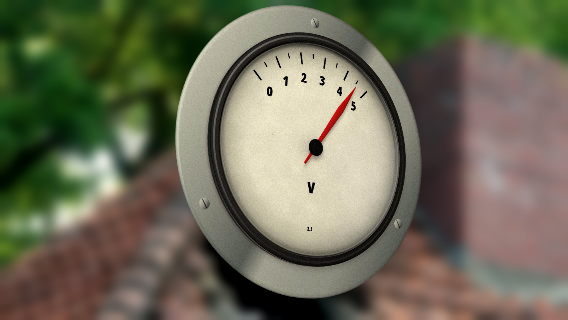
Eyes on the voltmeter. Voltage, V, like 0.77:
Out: 4.5
